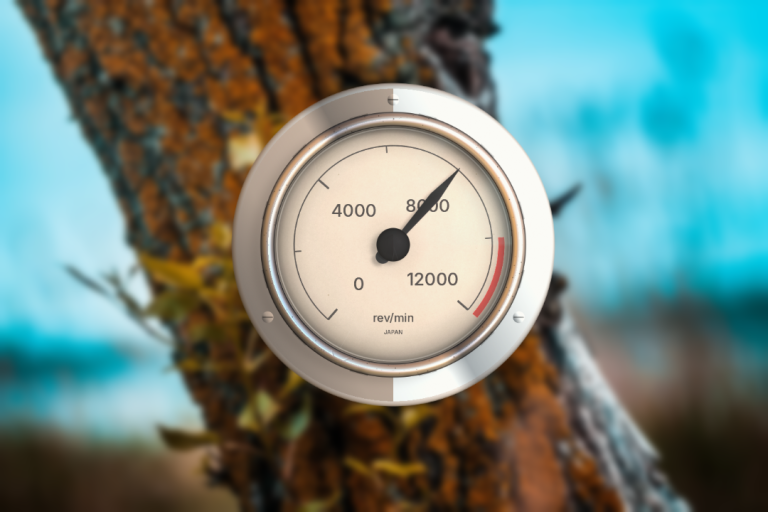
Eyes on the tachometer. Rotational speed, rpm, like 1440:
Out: 8000
